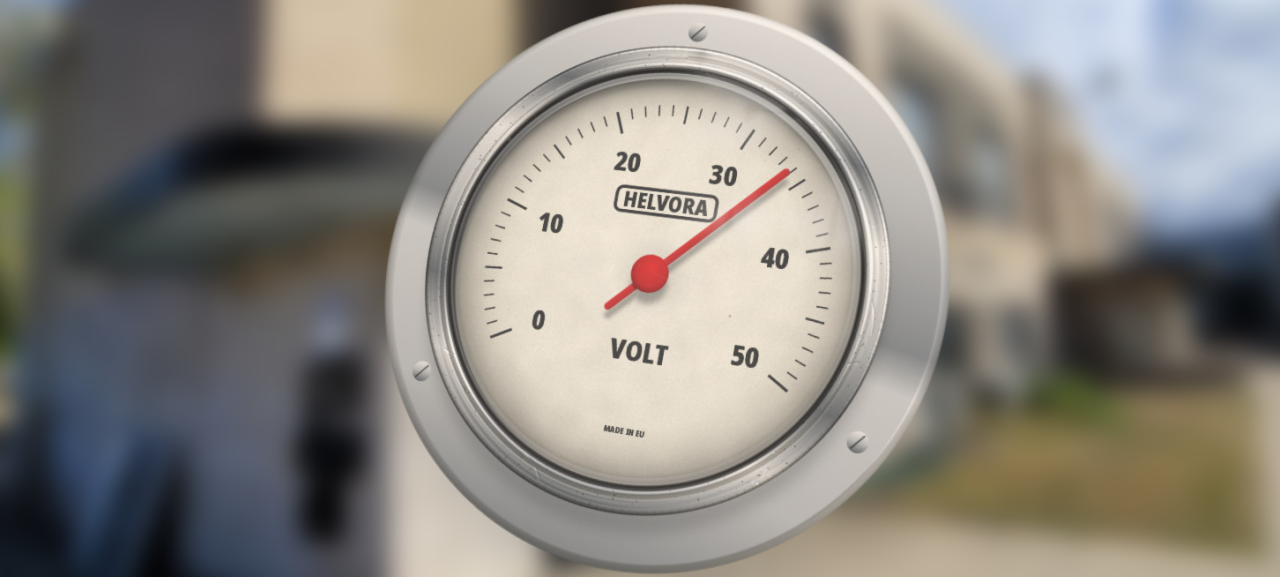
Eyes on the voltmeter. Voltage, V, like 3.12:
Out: 34
